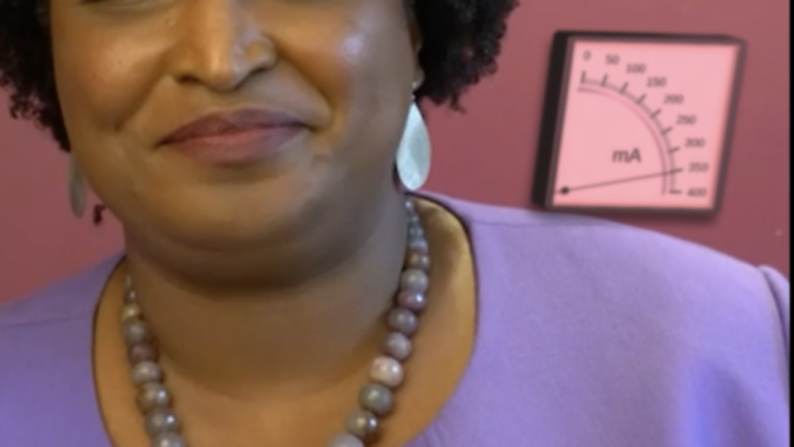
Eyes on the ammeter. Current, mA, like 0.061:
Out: 350
